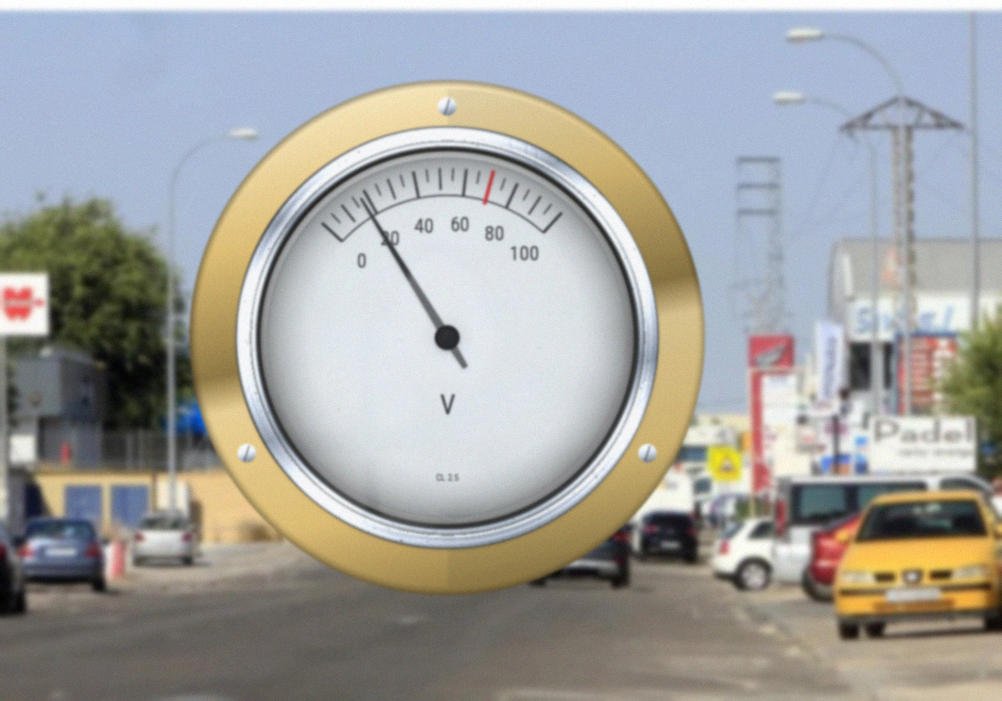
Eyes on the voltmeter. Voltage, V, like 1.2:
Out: 17.5
